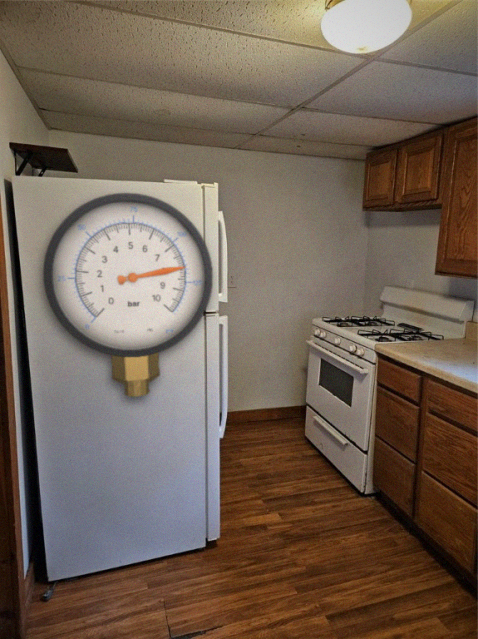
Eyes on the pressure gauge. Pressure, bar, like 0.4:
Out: 8
